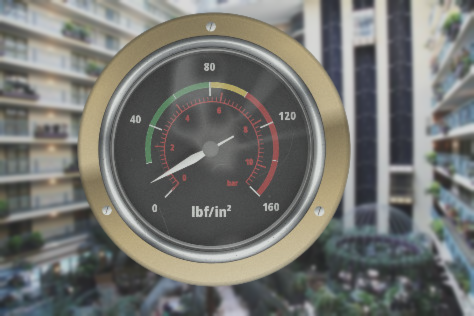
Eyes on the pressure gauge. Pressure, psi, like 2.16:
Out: 10
